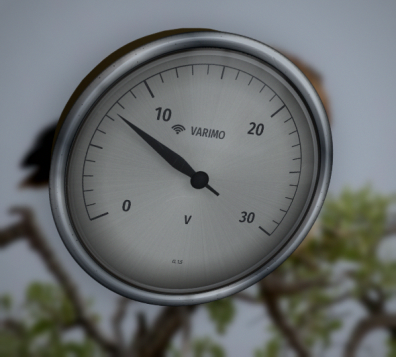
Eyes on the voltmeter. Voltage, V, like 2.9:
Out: 7.5
